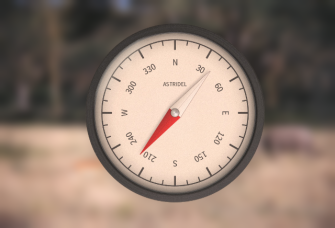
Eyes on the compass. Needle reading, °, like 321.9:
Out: 220
